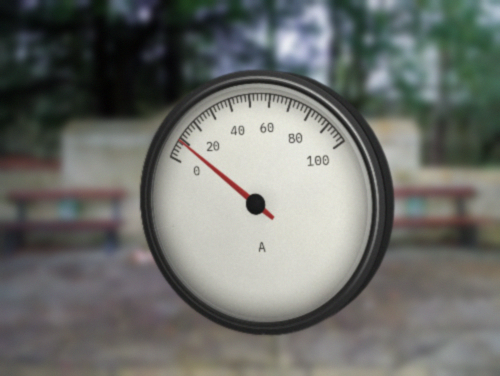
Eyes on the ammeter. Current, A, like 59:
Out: 10
